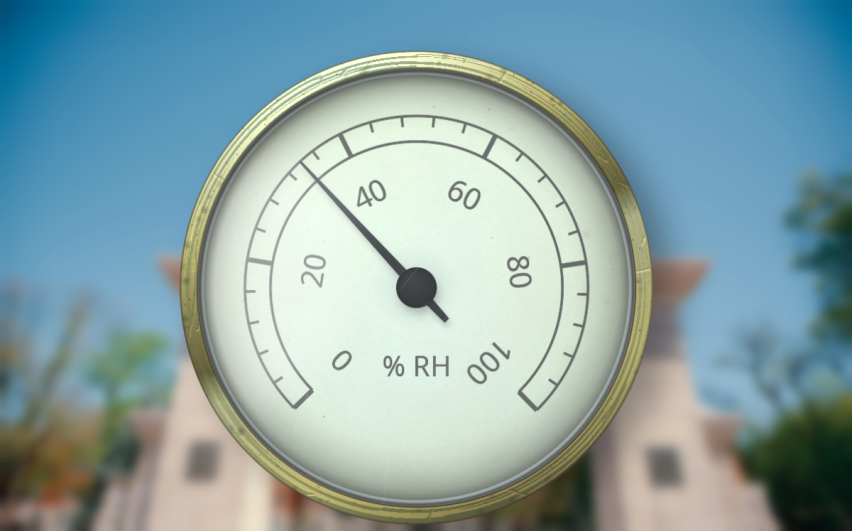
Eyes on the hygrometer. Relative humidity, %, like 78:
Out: 34
